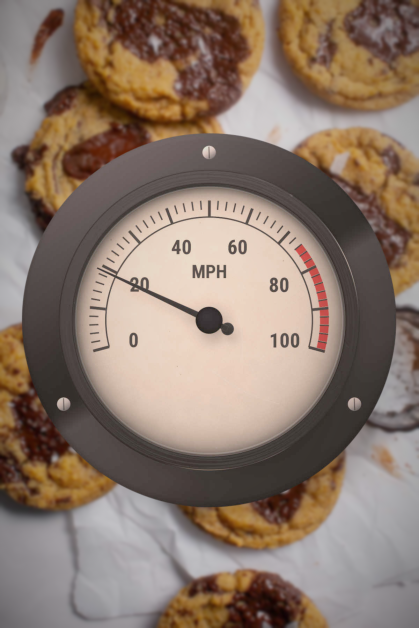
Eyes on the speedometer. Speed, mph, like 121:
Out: 19
